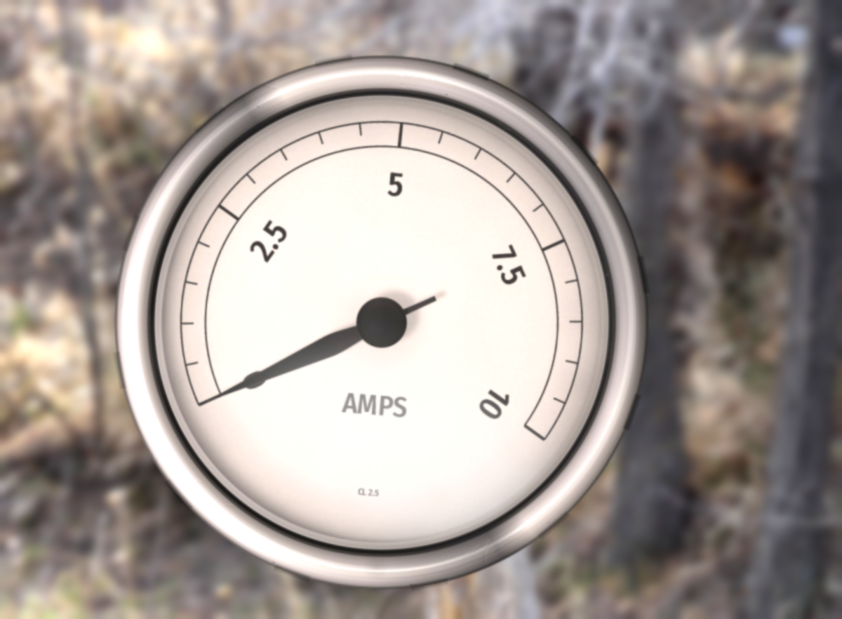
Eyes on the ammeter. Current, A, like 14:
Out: 0
